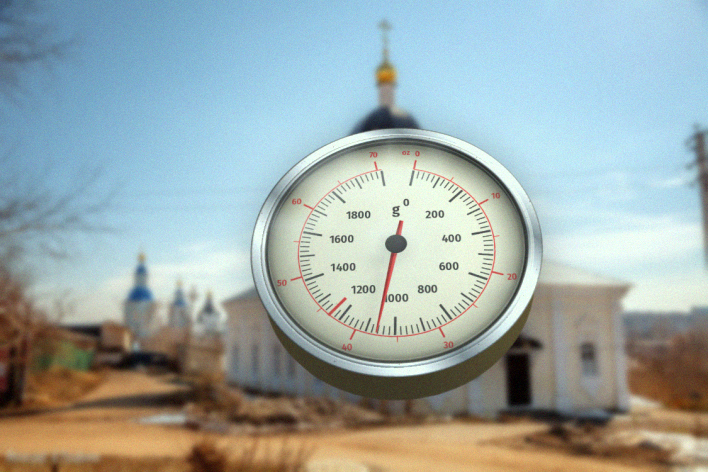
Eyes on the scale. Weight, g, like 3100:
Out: 1060
